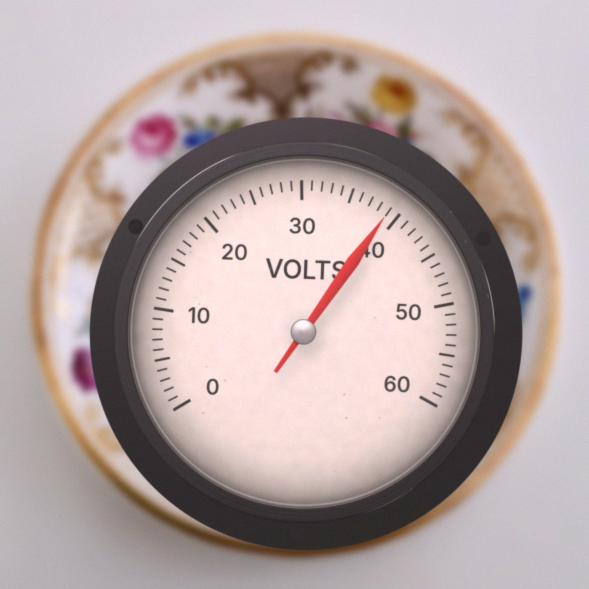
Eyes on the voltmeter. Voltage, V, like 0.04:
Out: 39
